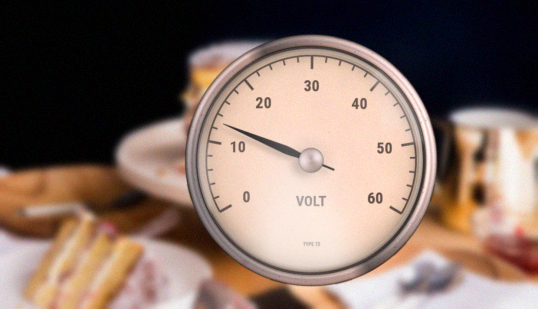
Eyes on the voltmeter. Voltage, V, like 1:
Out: 13
